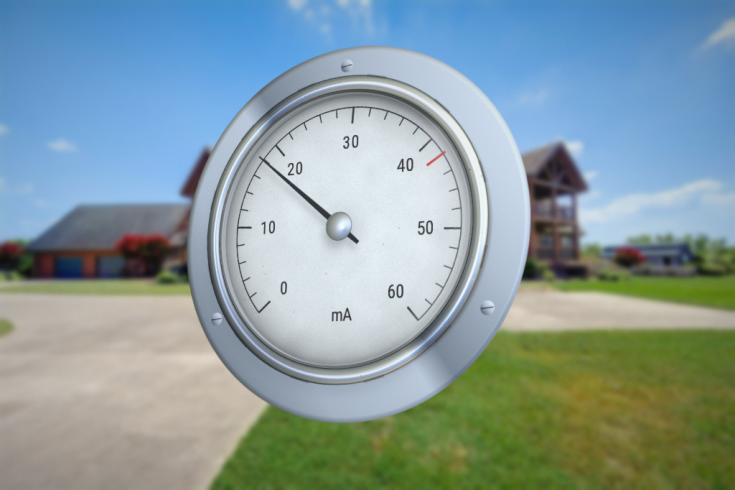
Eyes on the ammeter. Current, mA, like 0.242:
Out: 18
